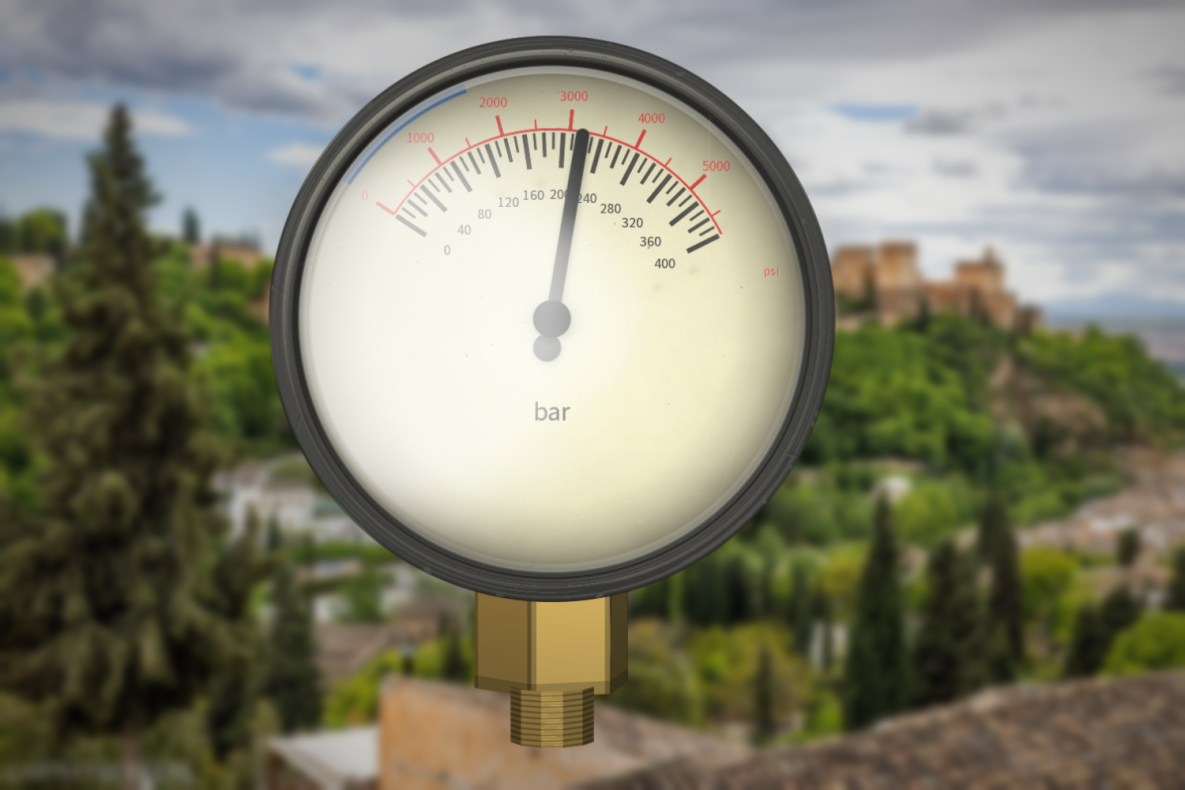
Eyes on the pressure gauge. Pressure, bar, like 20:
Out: 220
